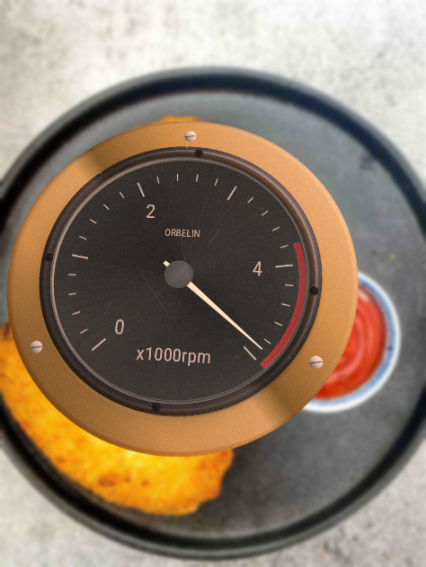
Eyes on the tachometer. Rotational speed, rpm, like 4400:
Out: 4900
